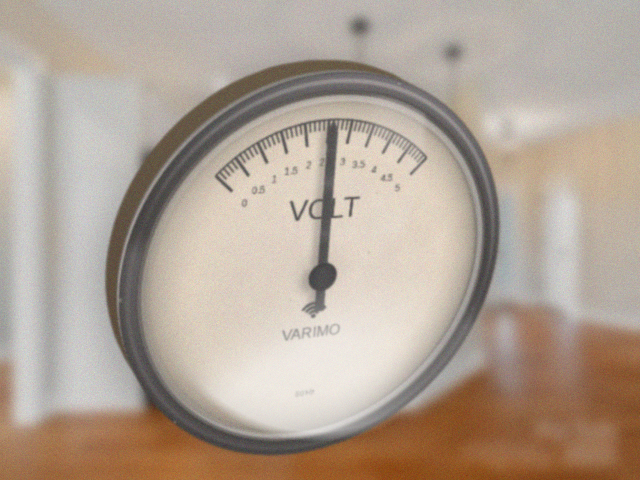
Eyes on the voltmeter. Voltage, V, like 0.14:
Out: 2.5
